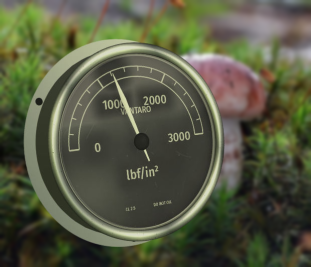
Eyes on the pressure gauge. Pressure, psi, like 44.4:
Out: 1200
